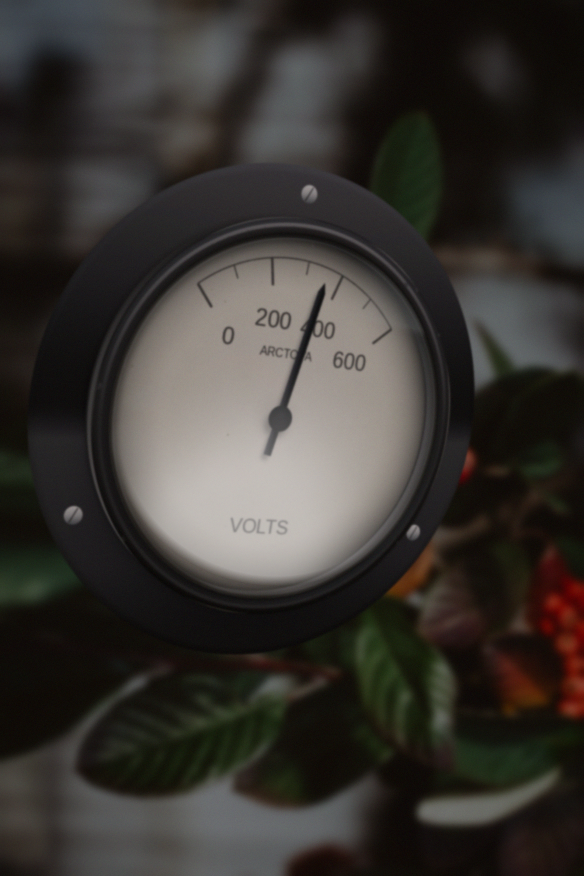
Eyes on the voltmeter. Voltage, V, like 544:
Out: 350
